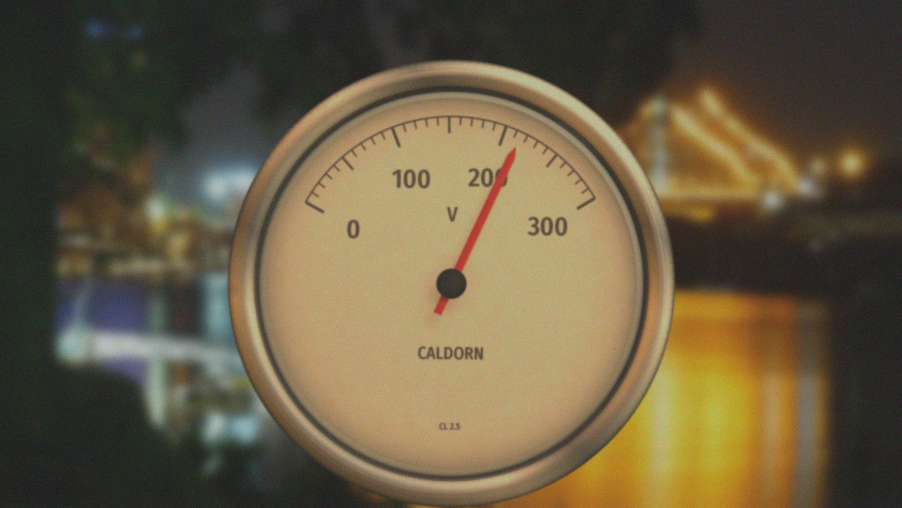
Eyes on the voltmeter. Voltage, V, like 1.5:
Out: 215
